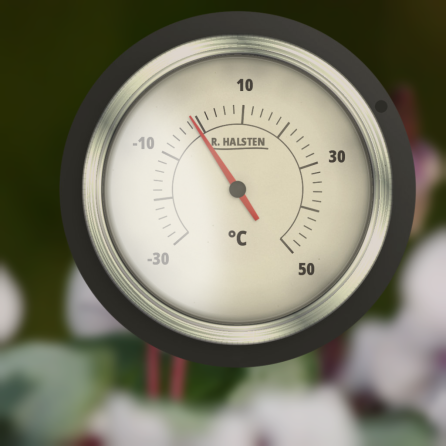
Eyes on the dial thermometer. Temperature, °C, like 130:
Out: -1
